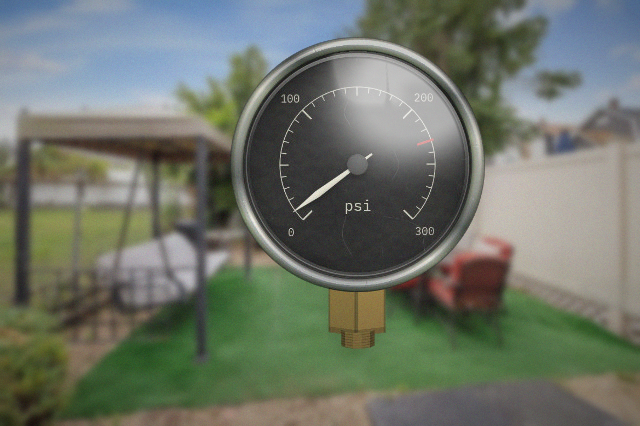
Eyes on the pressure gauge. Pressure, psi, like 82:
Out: 10
